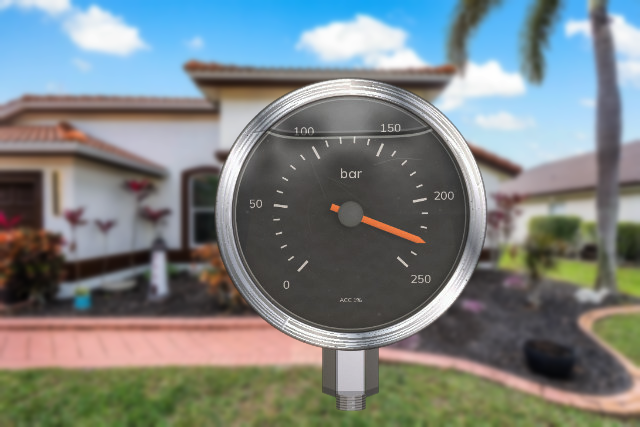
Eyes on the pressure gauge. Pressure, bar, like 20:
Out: 230
